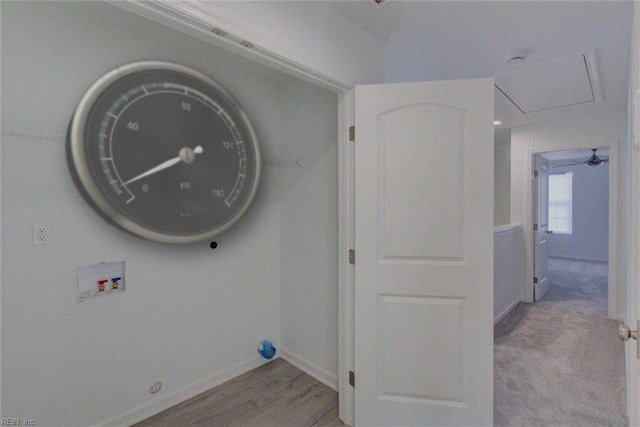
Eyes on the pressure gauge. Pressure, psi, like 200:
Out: 7.5
